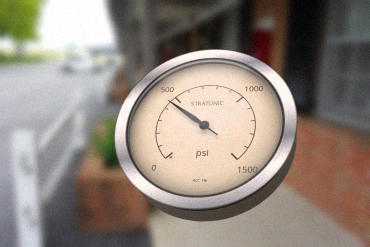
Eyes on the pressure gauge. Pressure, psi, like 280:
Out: 450
